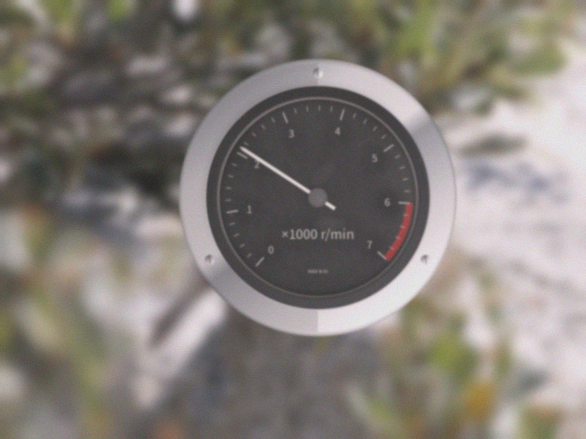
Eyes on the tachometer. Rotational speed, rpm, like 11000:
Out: 2100
